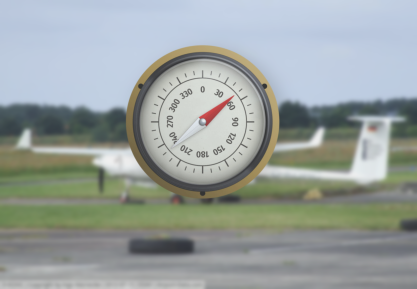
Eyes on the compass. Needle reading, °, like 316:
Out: 50
